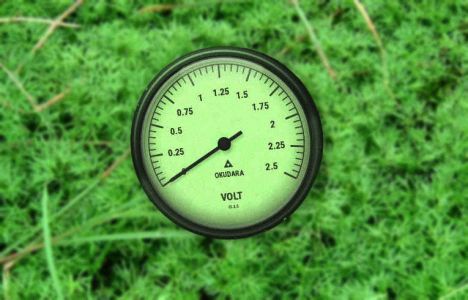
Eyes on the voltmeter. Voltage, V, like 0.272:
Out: 0
